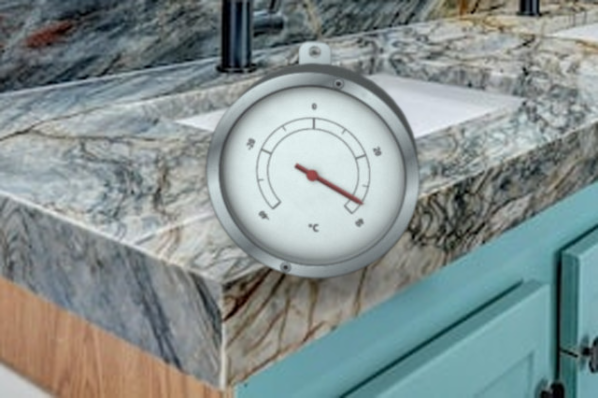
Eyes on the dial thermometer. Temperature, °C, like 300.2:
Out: 35
